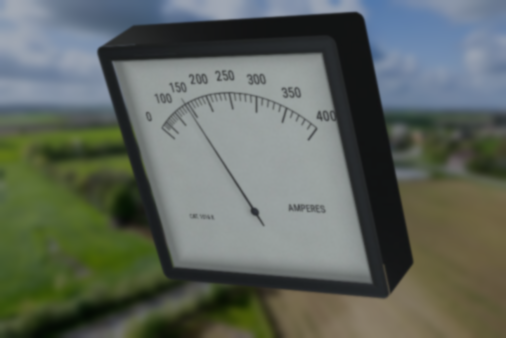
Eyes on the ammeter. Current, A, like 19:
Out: 150
